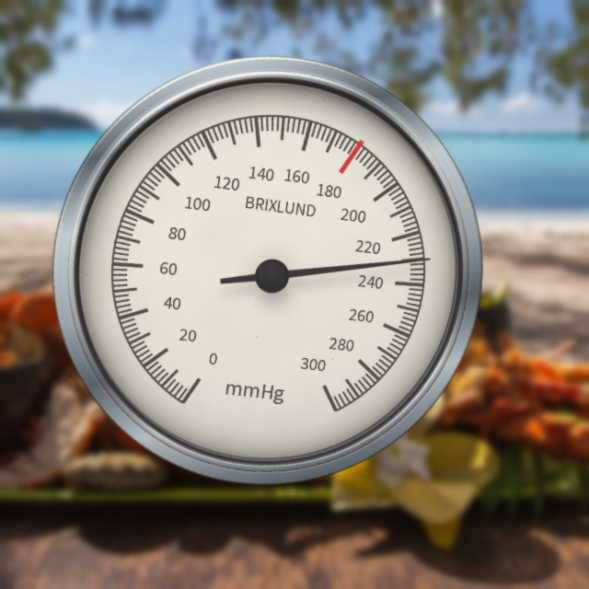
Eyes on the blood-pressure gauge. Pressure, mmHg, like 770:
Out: 230
